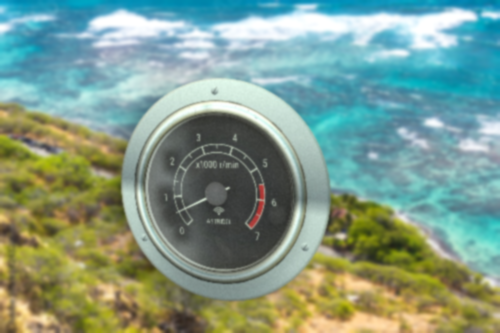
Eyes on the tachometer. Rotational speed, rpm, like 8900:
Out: 500
